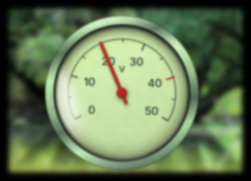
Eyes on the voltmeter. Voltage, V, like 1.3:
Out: 20
